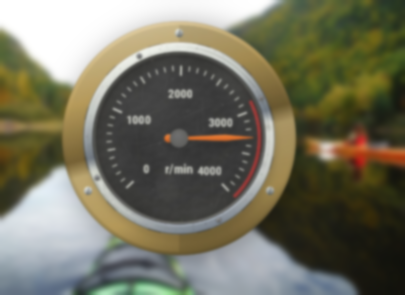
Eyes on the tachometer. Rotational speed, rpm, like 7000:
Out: 3300
